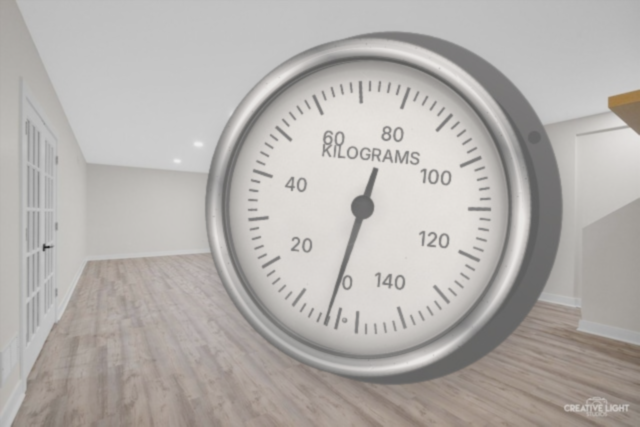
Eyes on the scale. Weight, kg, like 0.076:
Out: 2
